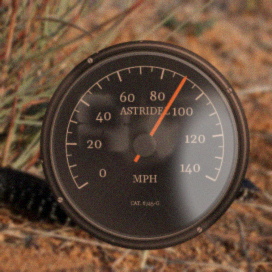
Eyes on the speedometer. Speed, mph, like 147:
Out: 90
